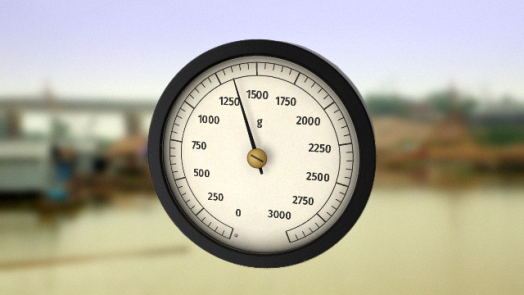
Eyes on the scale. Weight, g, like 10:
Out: 1350
